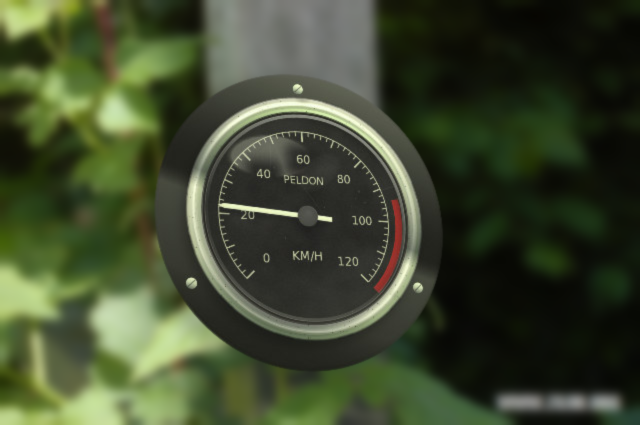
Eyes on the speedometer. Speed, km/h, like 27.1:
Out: 22
